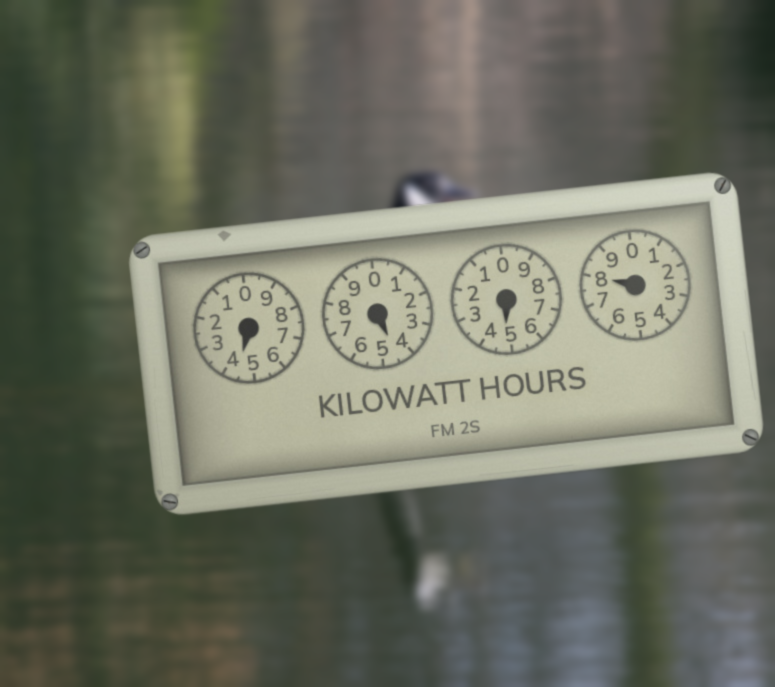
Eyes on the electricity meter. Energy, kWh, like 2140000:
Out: 4448
